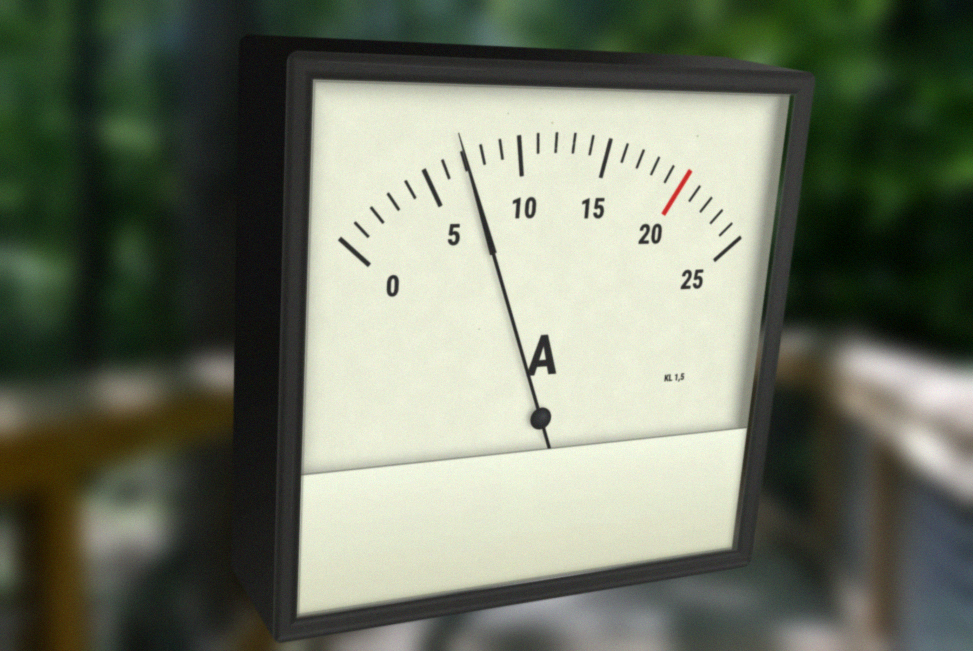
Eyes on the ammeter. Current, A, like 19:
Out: 7
